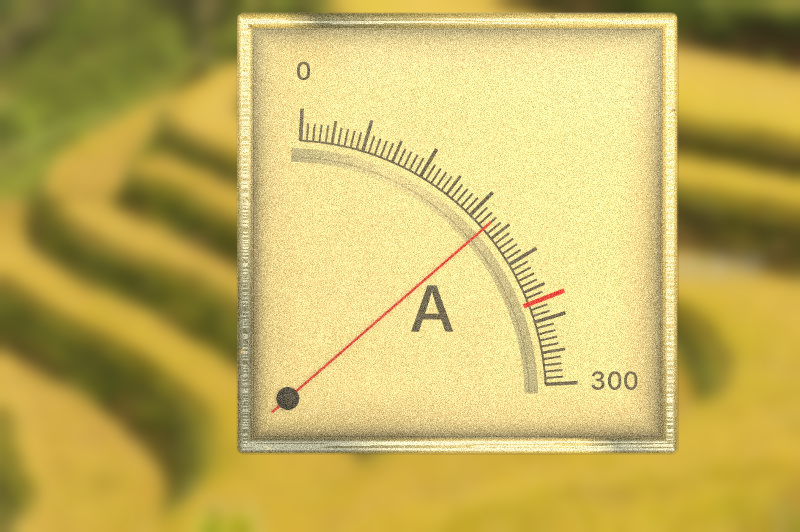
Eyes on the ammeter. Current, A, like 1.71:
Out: 165
